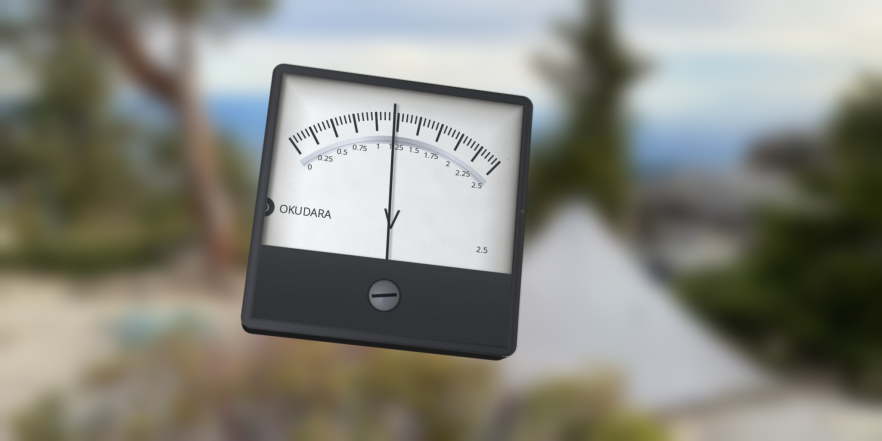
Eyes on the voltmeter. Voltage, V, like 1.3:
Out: 1.2
